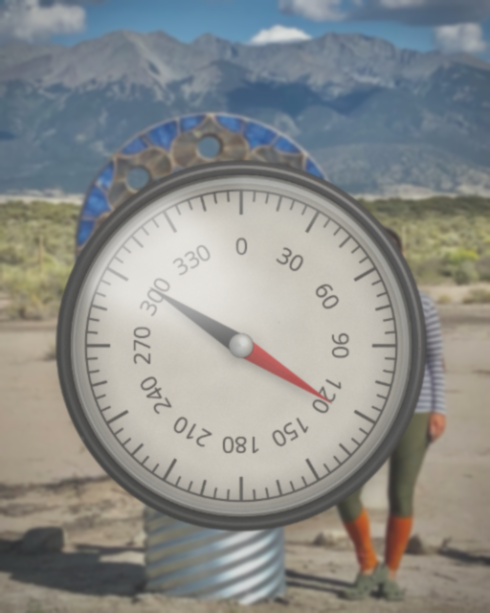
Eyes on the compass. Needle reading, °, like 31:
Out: 122.5
